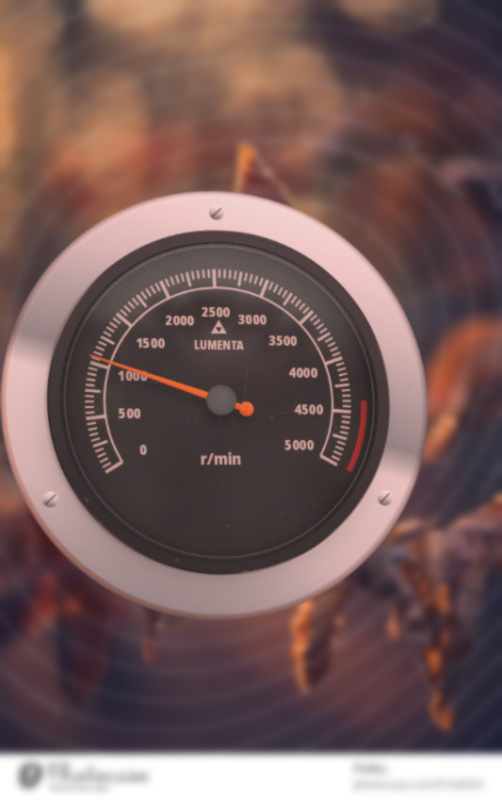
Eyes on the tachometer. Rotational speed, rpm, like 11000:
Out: 1050
